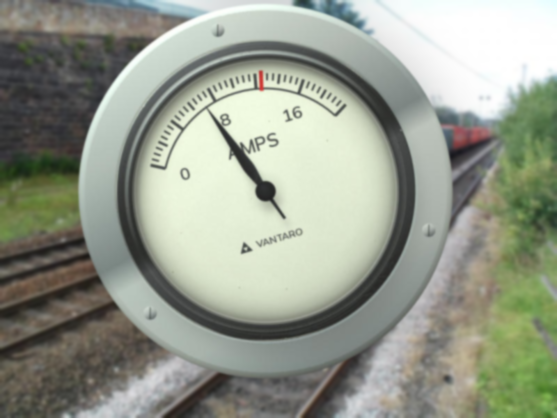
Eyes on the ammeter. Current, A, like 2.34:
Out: 7
